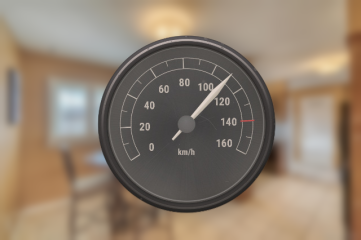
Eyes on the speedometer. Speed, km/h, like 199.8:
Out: 110
